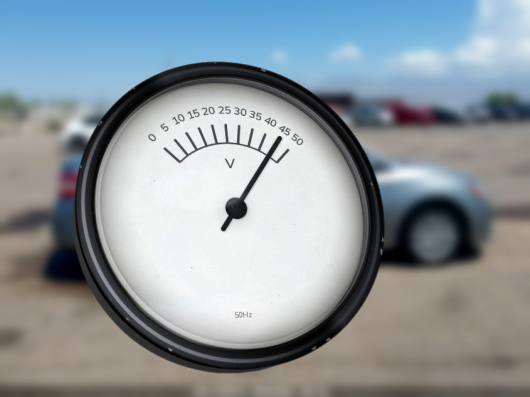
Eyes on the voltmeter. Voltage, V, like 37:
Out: 45
